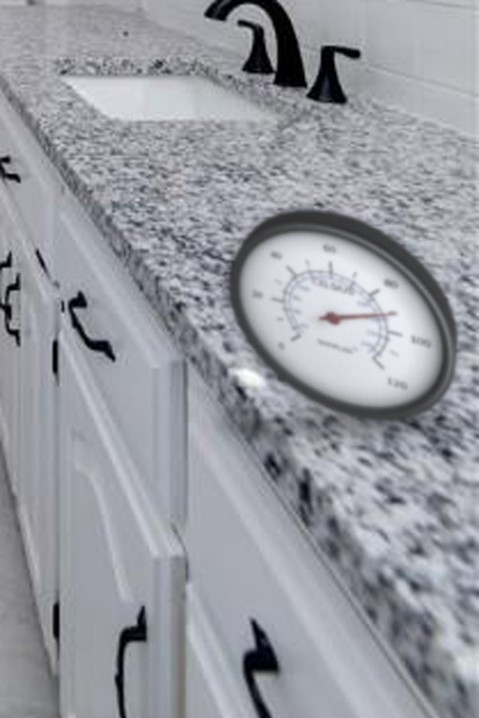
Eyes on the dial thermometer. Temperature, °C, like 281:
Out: 90
